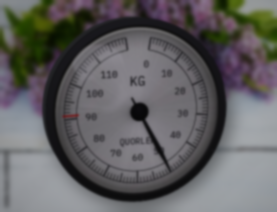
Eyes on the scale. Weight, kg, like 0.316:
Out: 50
